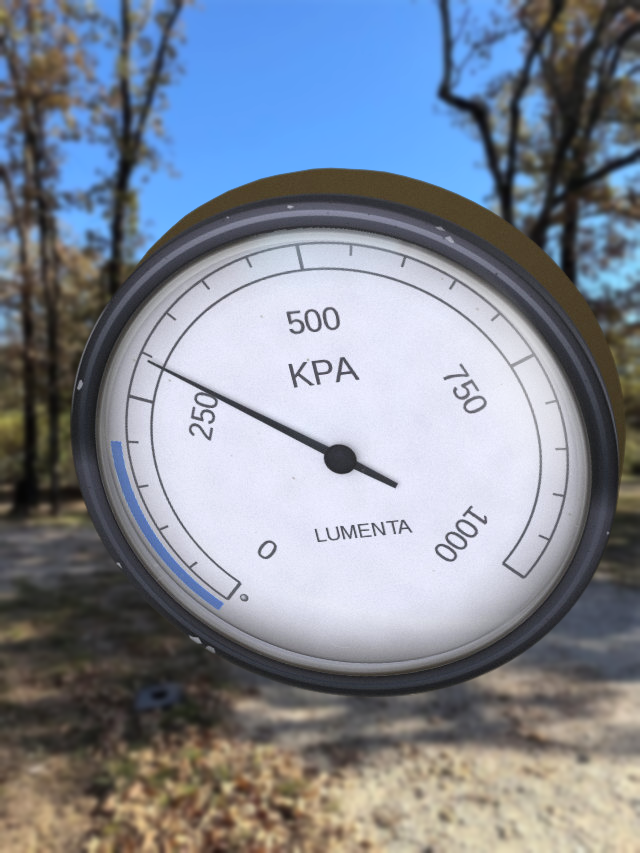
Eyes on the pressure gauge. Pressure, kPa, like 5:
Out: 300
